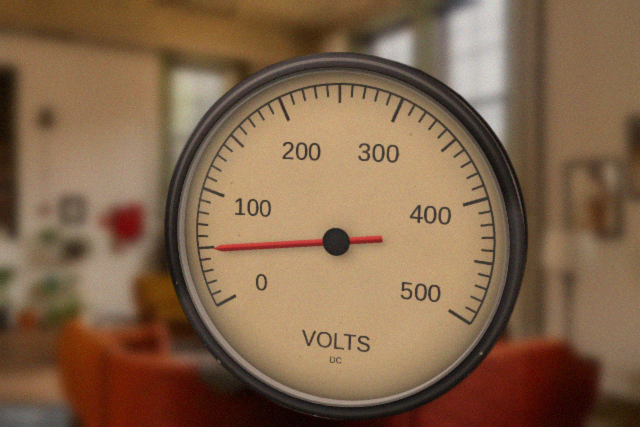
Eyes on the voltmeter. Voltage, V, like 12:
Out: 50
